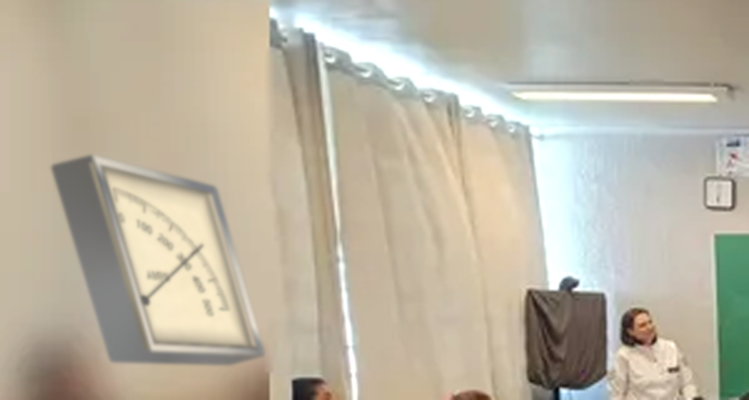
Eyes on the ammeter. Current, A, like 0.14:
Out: 300
